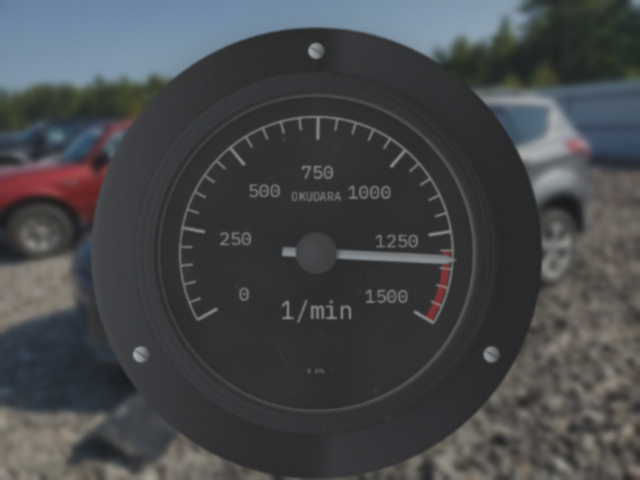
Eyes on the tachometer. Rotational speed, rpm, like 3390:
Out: 1325
